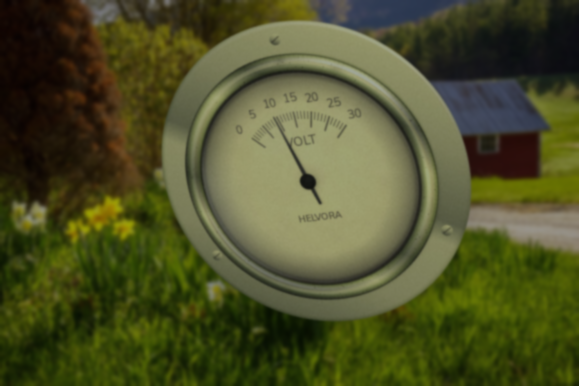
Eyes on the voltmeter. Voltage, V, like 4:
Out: 10
